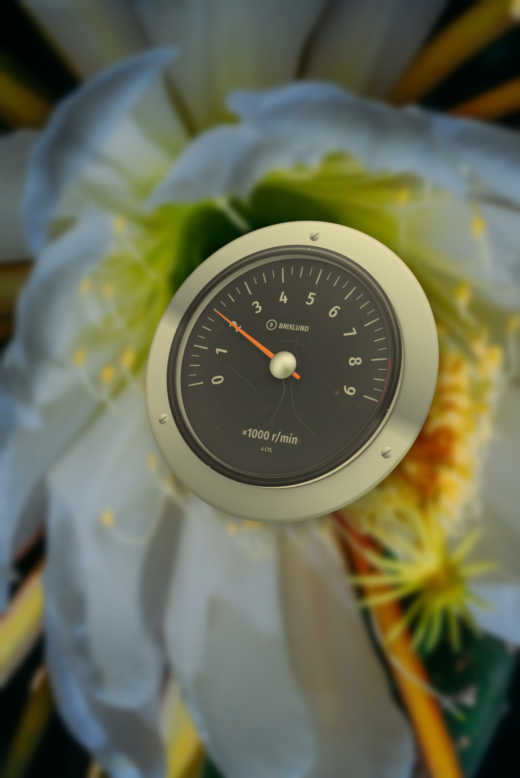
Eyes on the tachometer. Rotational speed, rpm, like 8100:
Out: 2000
